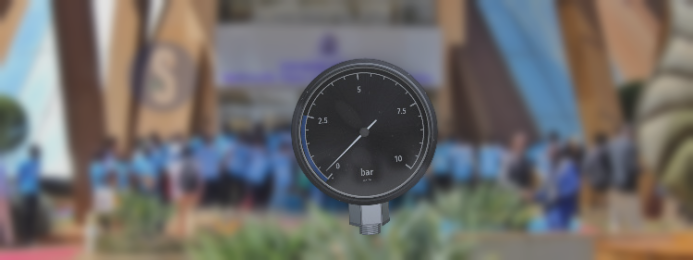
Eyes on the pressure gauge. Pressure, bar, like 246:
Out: 0.25
